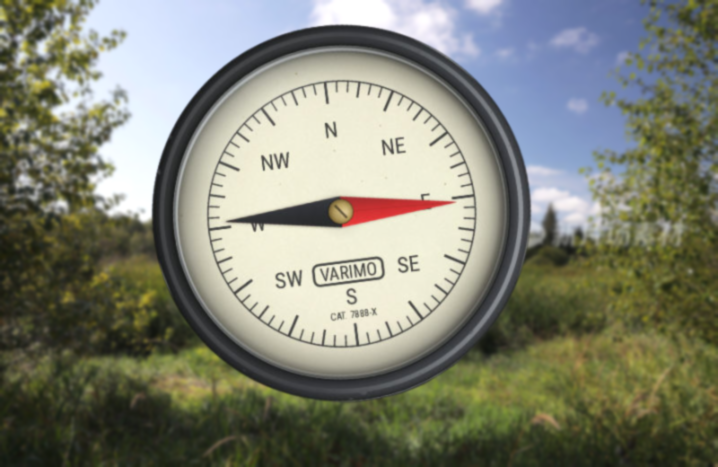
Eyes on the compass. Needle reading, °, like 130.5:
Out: 92.5
